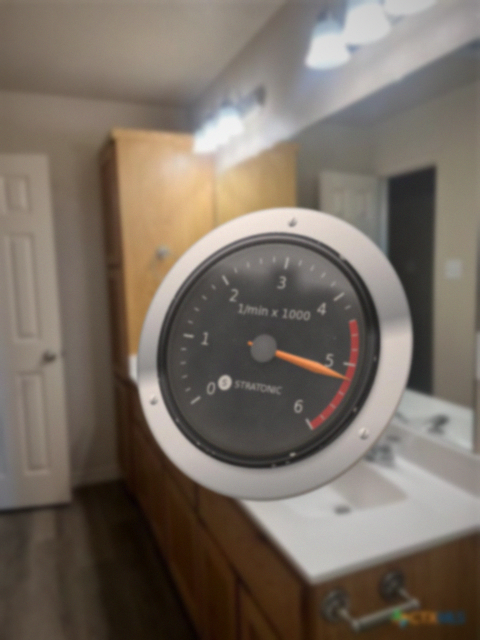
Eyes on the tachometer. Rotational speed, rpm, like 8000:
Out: 5200
